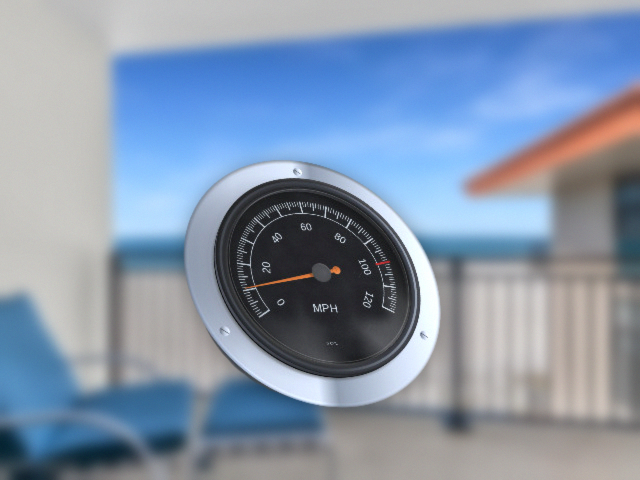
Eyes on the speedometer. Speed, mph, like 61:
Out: 10
